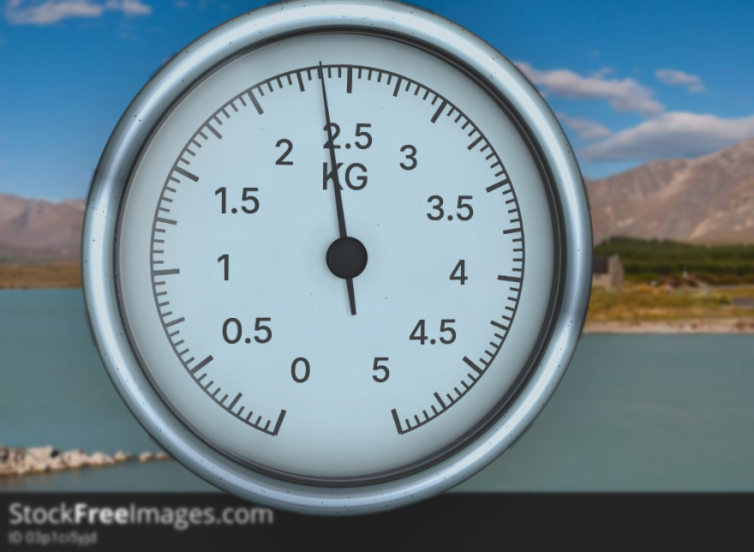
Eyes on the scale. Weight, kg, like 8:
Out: 2.35
